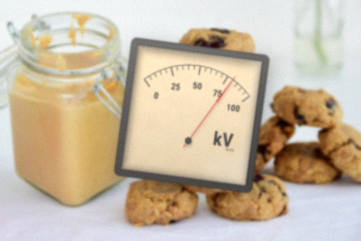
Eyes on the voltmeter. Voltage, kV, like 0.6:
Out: 80
